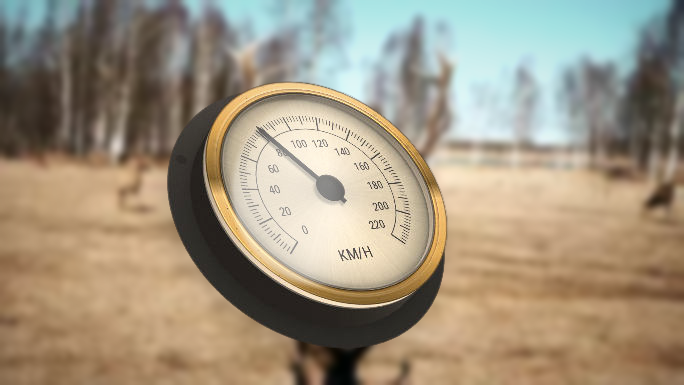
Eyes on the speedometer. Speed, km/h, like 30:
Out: 80
